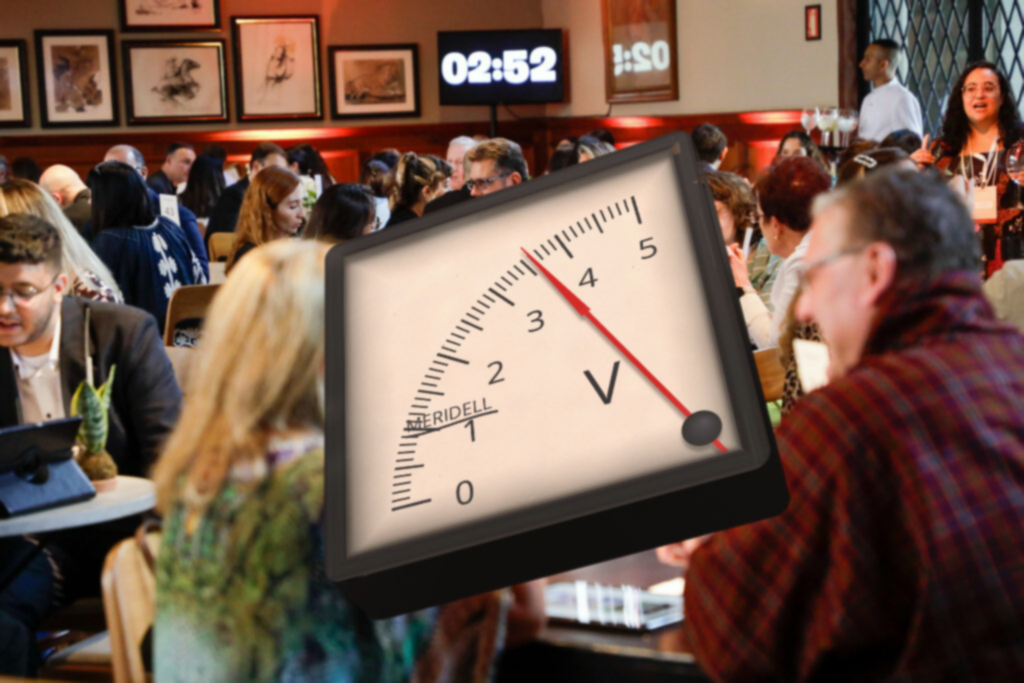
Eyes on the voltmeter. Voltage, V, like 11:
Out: 3.6
